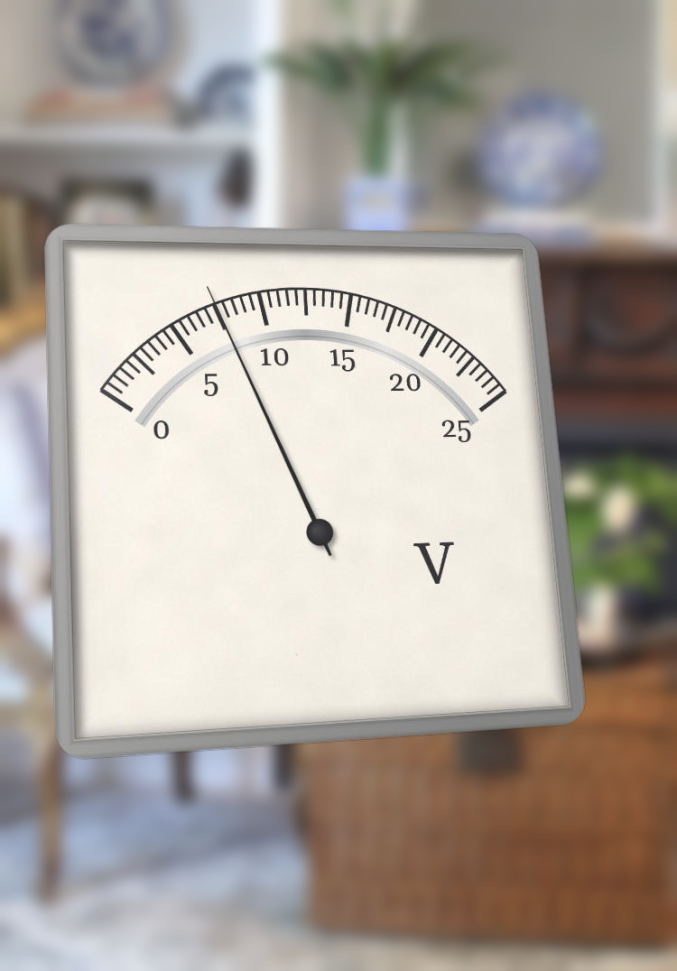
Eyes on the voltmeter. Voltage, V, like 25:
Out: 7.5
